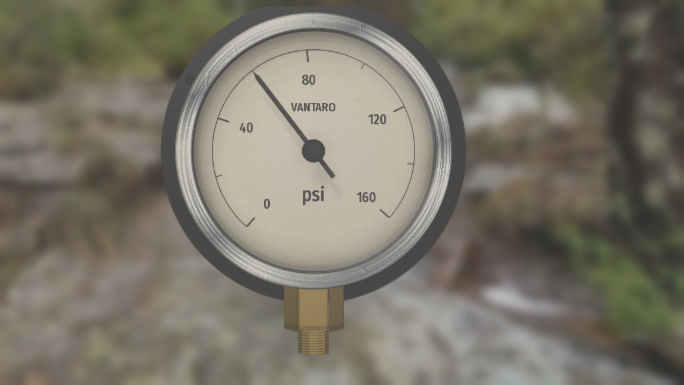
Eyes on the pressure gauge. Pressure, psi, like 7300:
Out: 60
